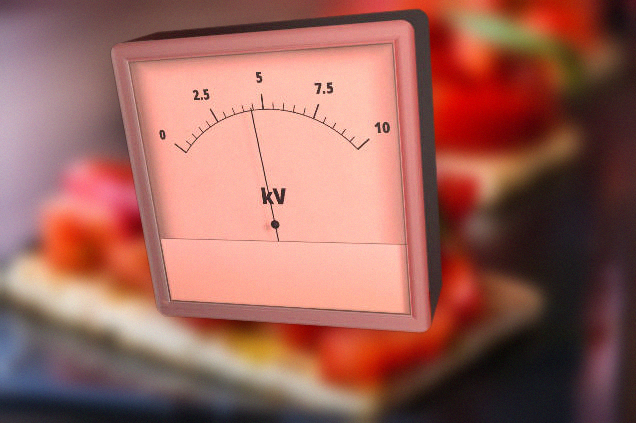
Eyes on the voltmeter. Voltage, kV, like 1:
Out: 4.5
